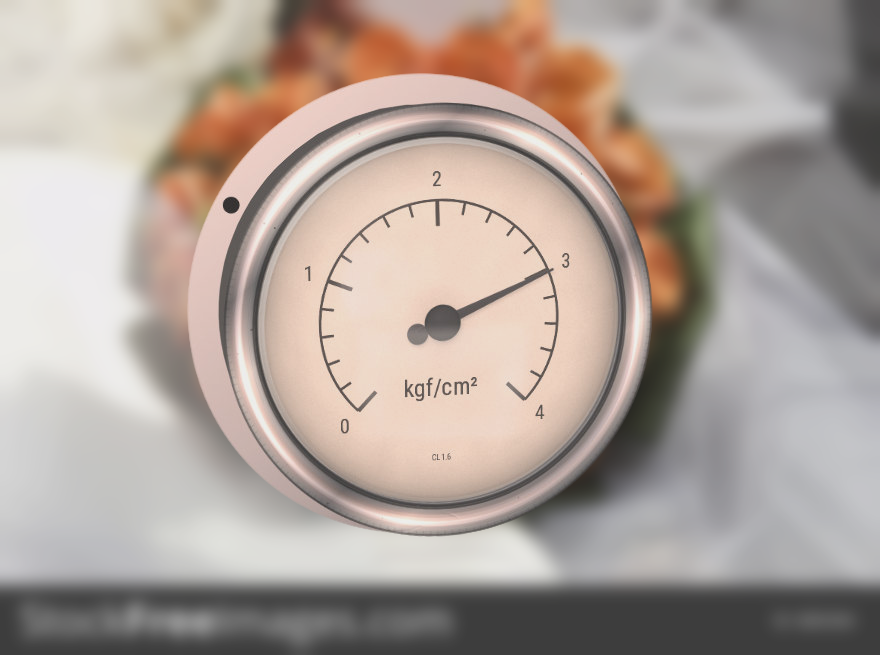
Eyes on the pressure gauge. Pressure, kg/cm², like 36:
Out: 3
